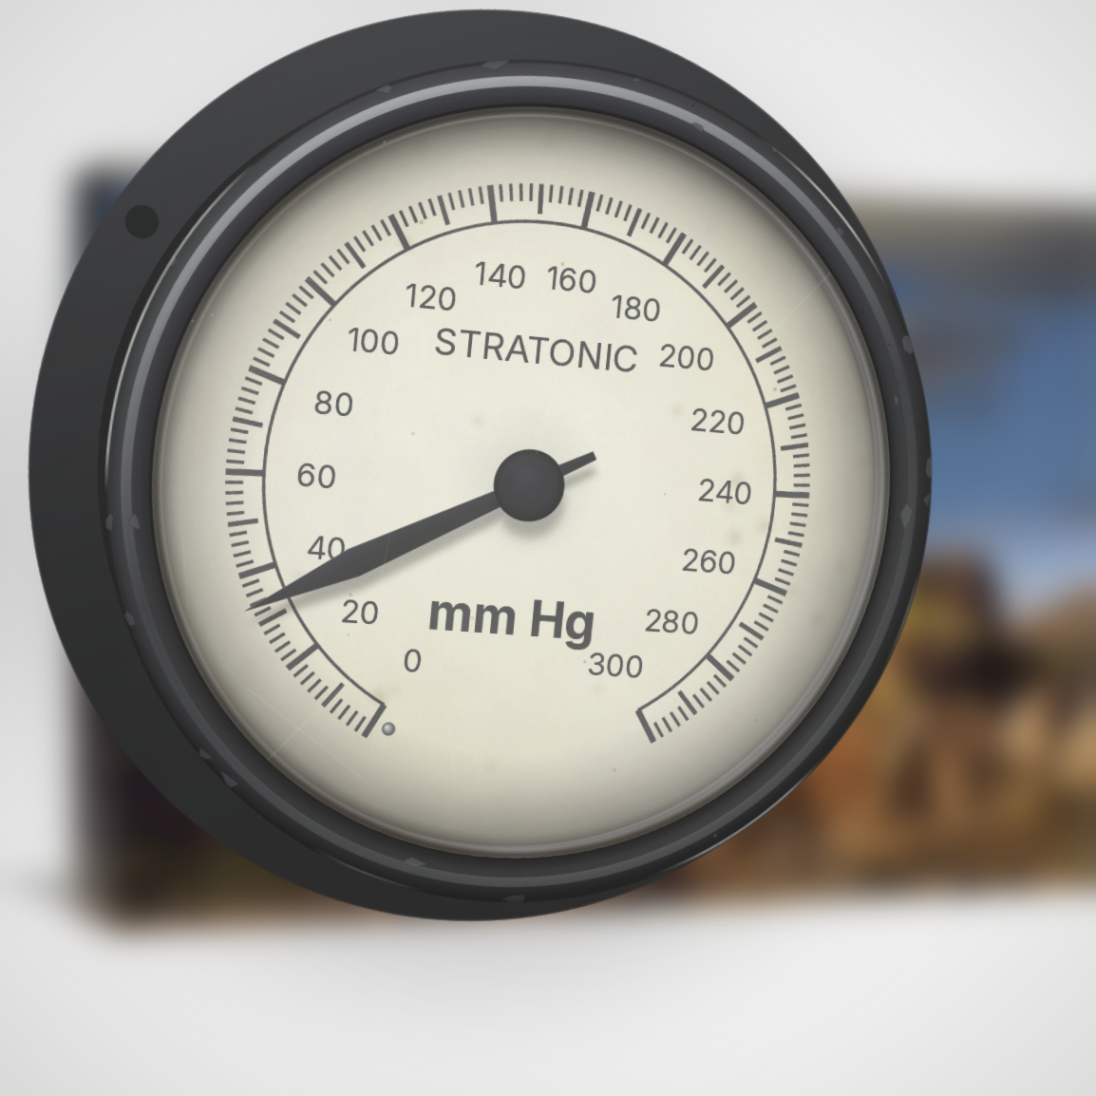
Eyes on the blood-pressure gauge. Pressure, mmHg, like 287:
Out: 34
